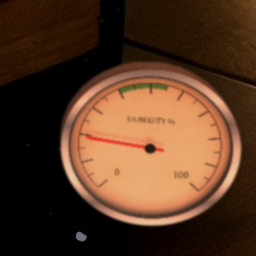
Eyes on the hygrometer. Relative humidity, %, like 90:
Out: 20
